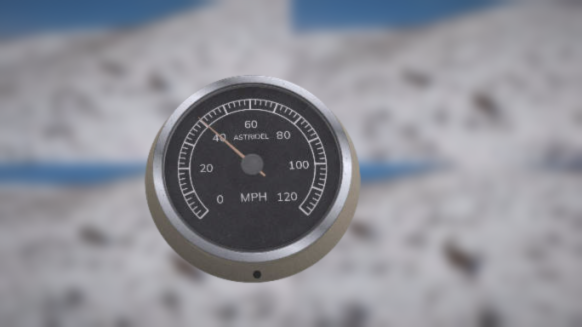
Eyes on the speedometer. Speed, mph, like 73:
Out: 40
